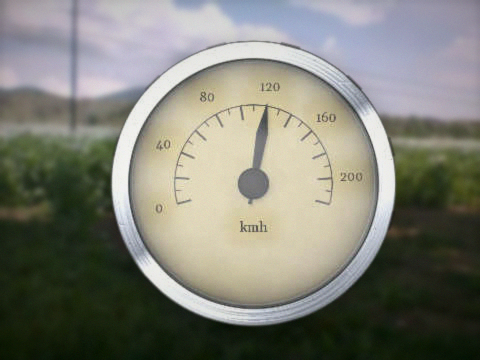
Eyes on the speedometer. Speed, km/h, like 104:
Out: 120
